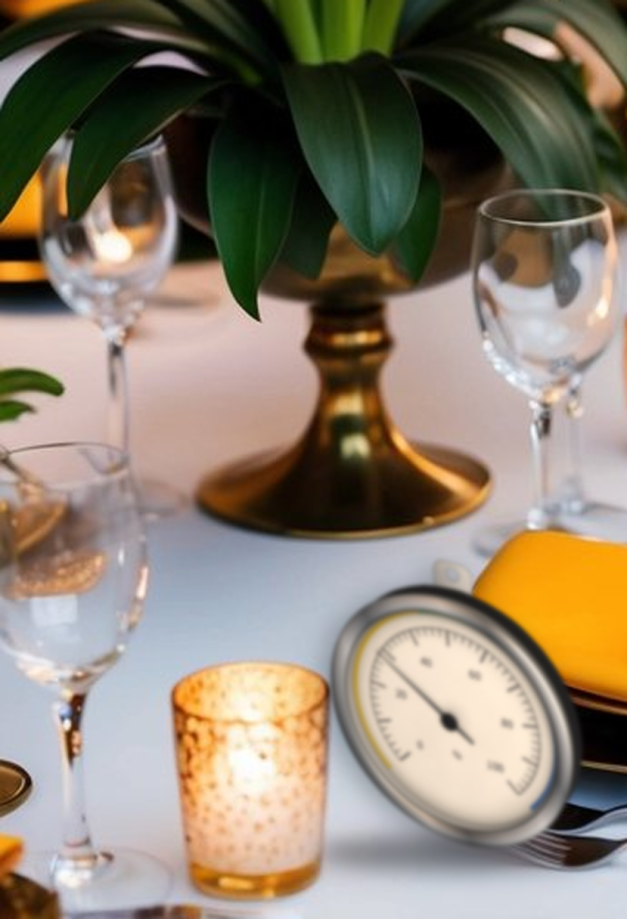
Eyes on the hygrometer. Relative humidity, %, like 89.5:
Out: 30
